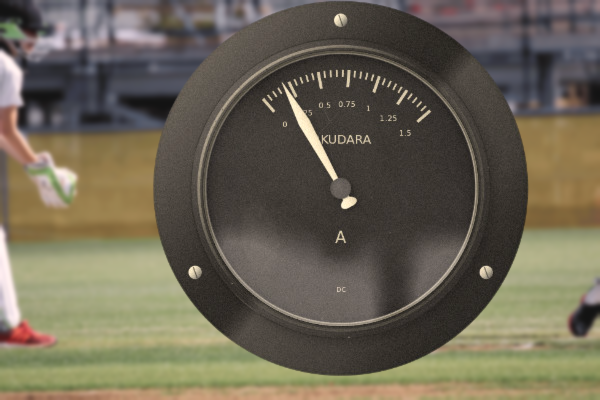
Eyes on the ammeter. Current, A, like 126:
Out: 0.2
